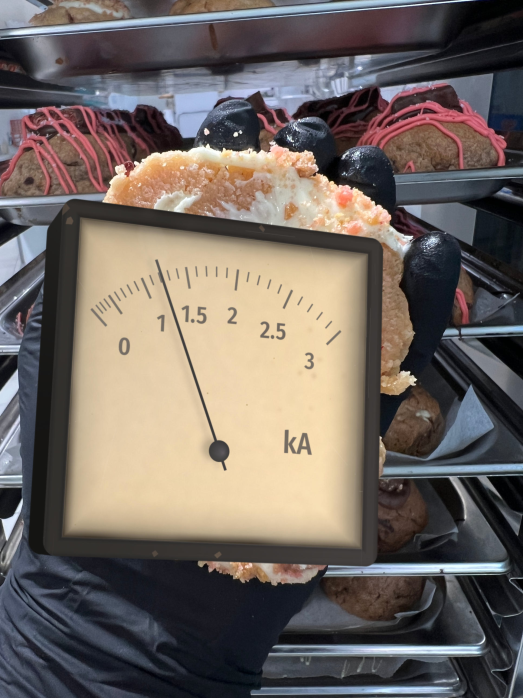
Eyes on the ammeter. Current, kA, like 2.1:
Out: 1.2
